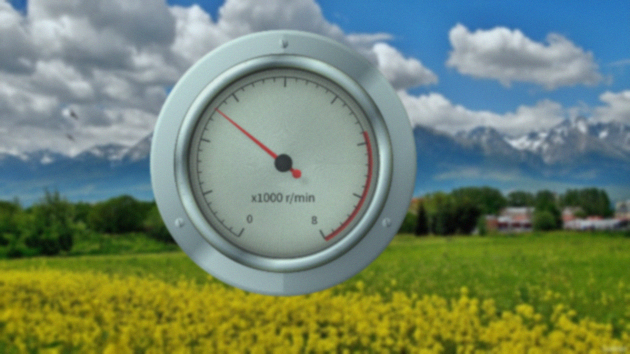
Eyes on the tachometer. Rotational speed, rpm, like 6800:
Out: 2600
